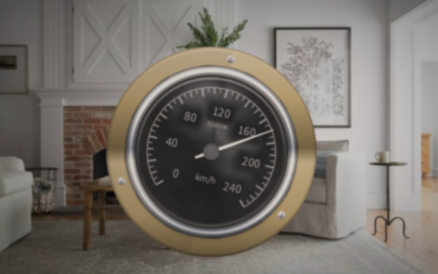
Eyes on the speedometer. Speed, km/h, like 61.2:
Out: 170
